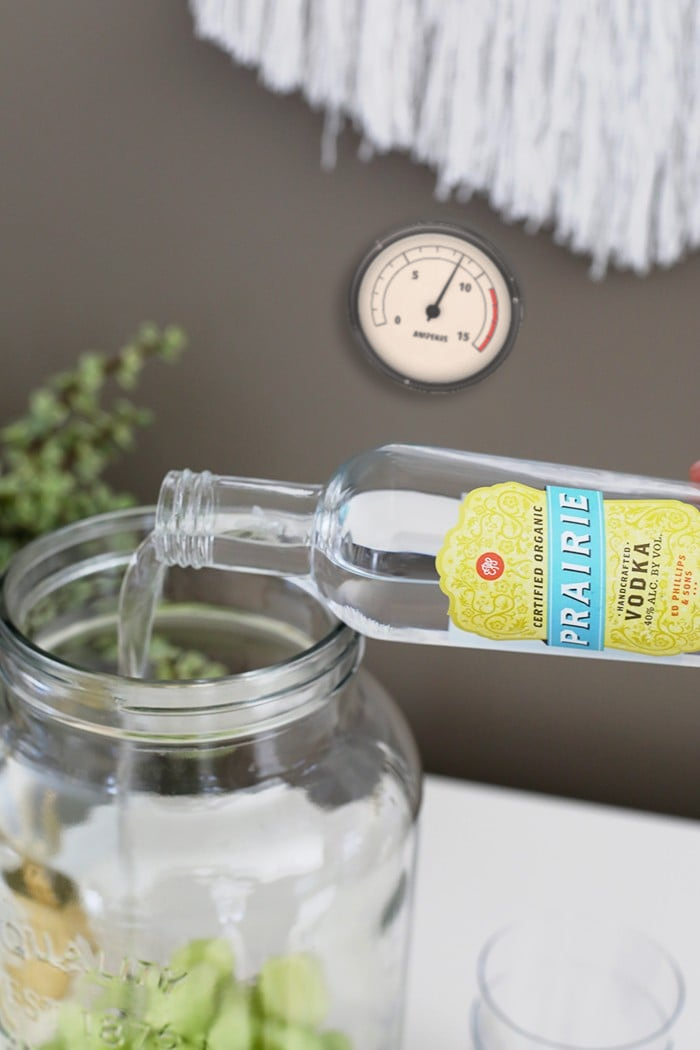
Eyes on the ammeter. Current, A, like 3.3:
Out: 8.5
